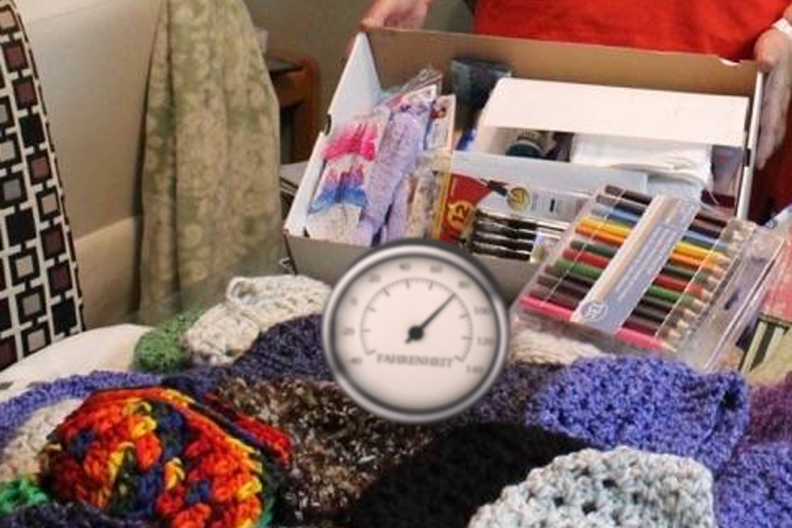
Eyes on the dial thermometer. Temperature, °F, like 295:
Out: 80
